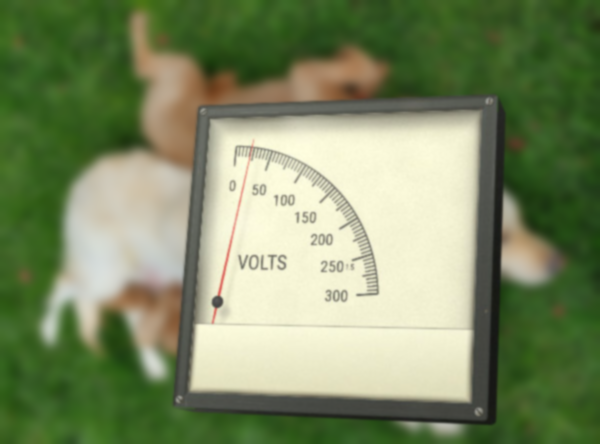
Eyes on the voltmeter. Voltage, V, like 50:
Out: 25
